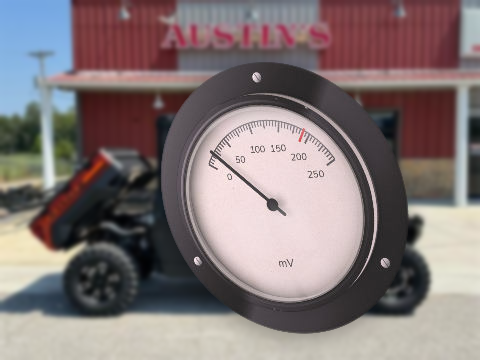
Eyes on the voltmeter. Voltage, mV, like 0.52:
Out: 25
